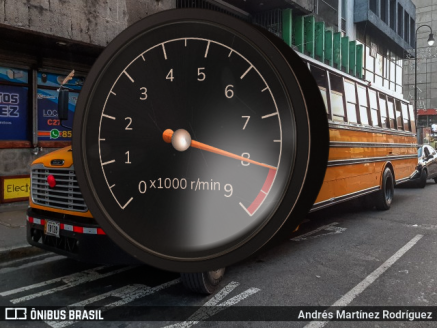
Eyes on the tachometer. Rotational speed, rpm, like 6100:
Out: 8000
